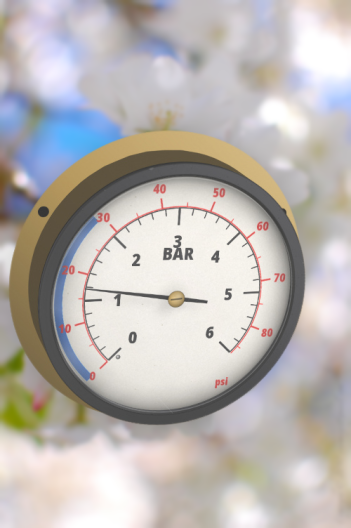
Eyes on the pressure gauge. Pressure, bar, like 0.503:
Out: 1.2
